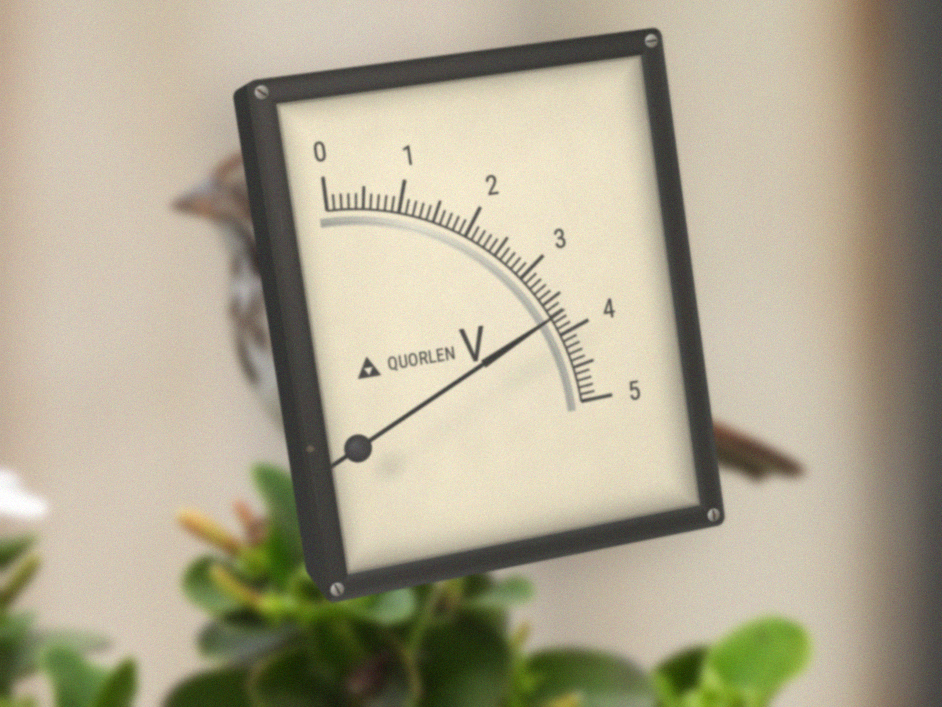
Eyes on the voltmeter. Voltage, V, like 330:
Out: 3.7
